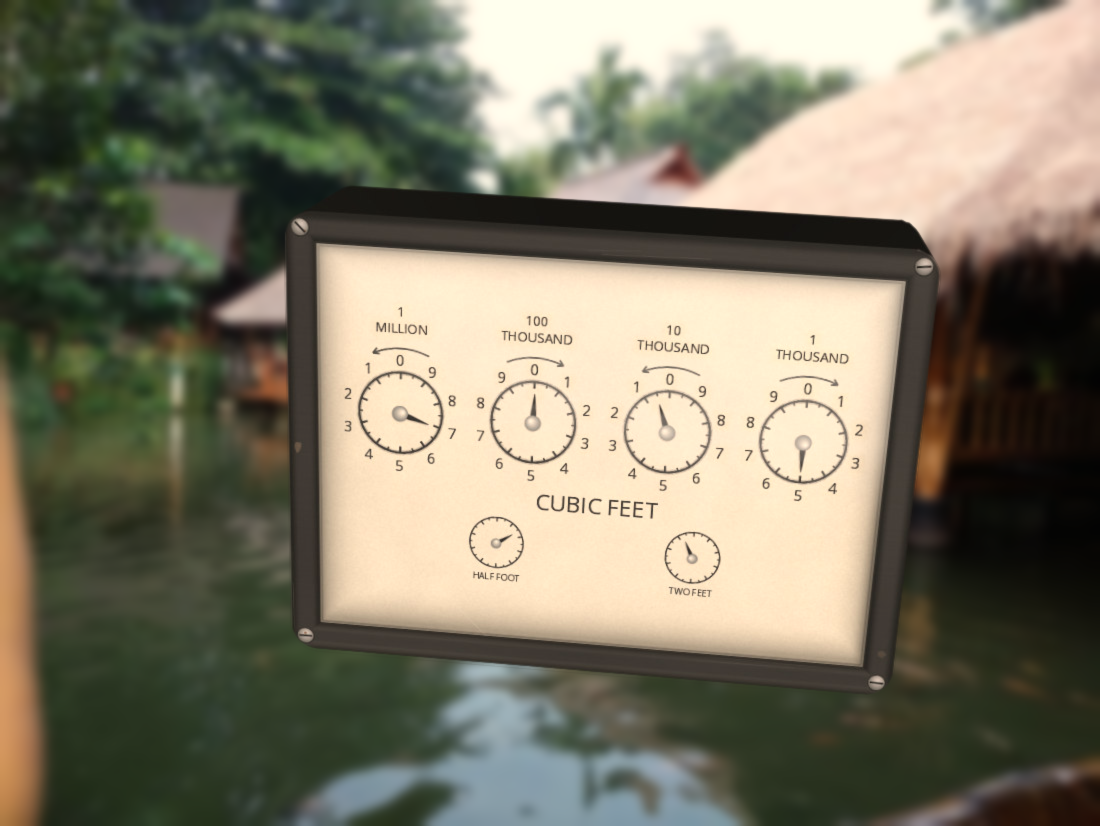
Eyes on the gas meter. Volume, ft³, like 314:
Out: 700500
